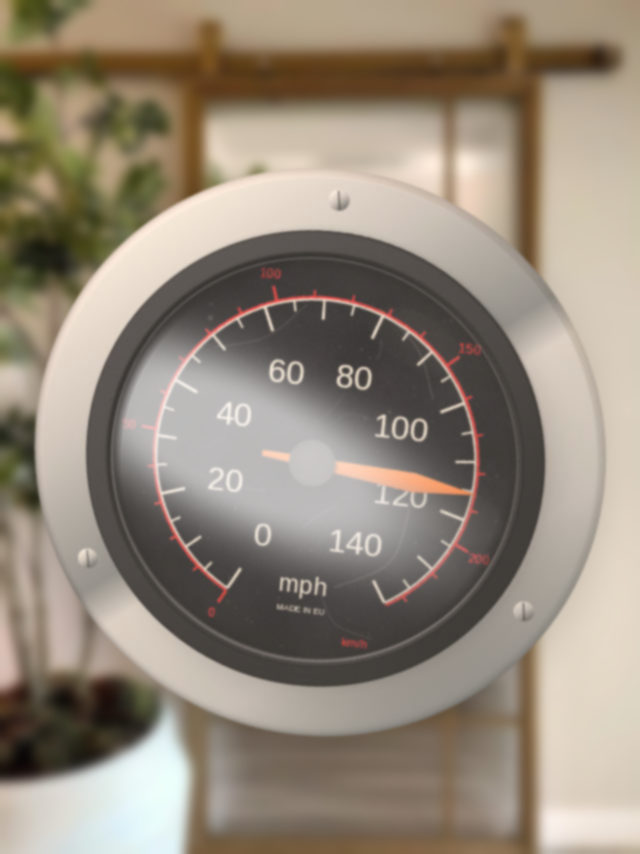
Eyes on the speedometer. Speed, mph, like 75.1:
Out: 115
